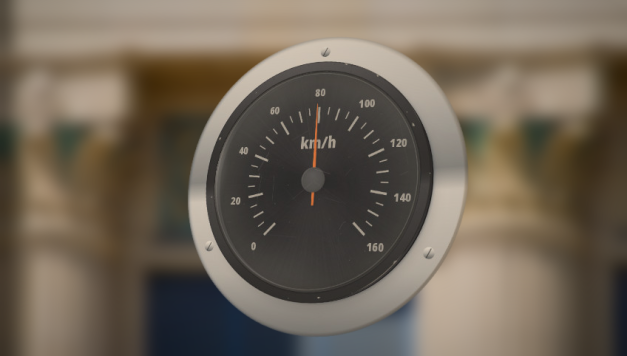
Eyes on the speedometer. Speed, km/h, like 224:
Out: 80
